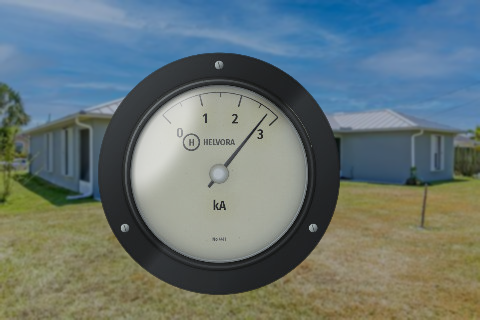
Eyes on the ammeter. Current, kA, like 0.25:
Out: 2.75
